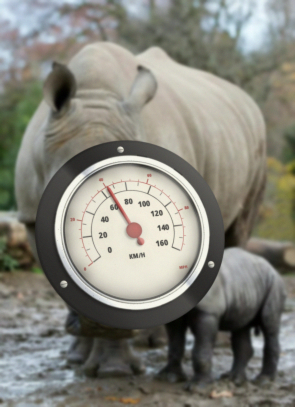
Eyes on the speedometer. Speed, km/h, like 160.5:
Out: 65
